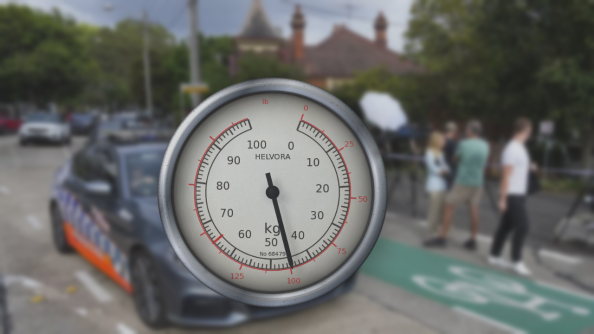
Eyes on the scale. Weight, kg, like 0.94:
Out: 45
